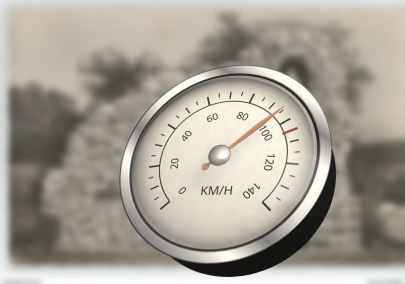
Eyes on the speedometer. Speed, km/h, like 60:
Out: 95
